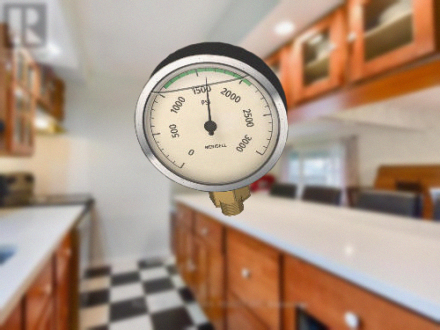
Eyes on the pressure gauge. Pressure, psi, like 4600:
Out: 1600
